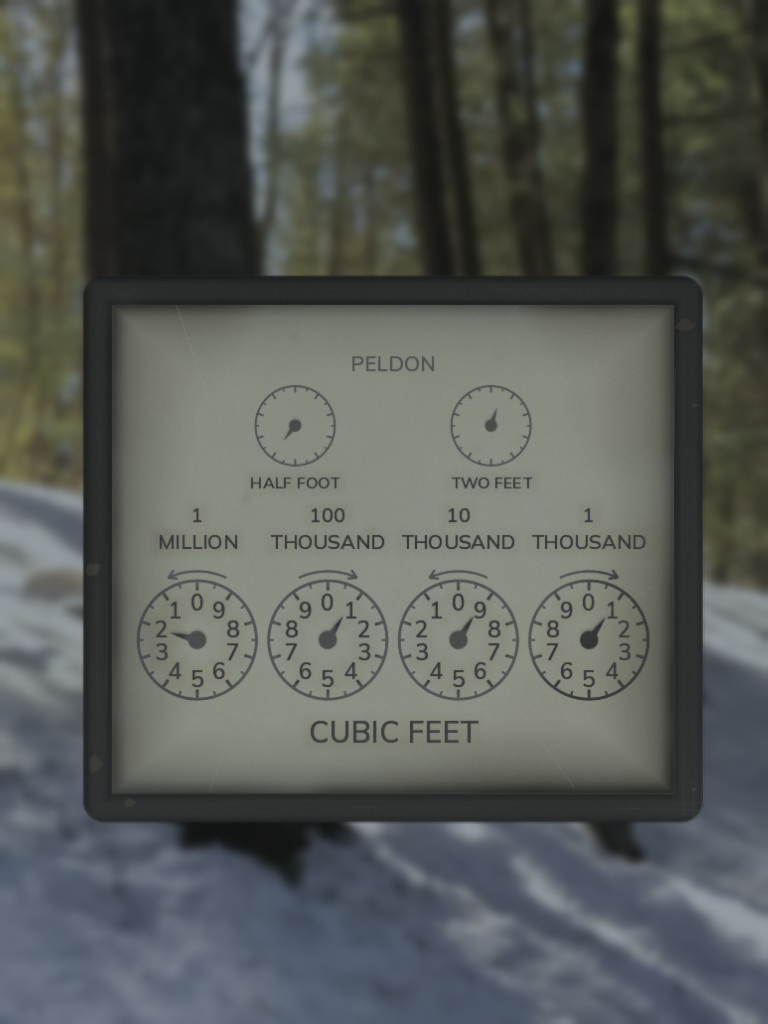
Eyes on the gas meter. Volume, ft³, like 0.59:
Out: 209100
